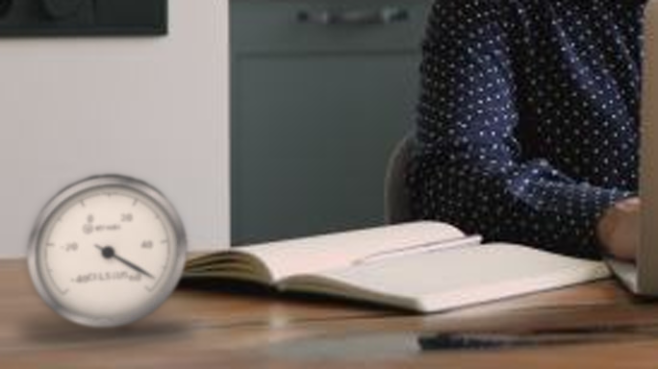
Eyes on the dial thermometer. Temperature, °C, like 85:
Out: 55
